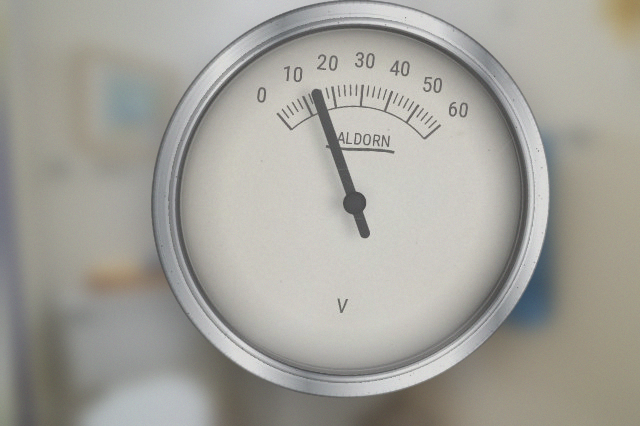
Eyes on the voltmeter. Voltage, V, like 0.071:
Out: 14
